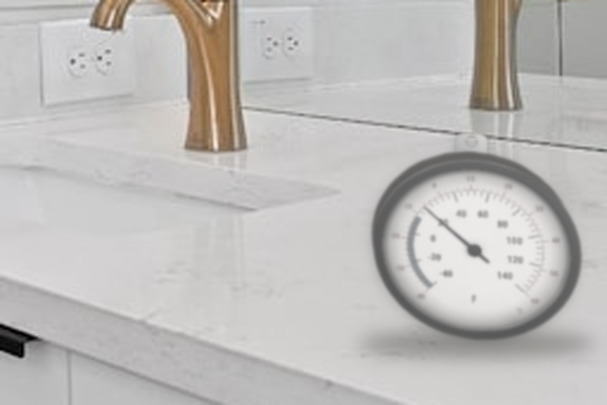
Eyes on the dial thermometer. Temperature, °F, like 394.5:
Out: 20
